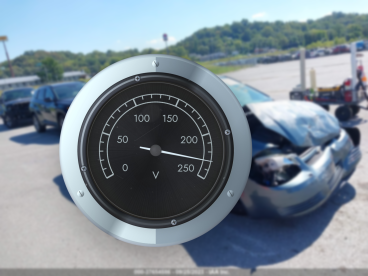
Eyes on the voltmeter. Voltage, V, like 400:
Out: 230
